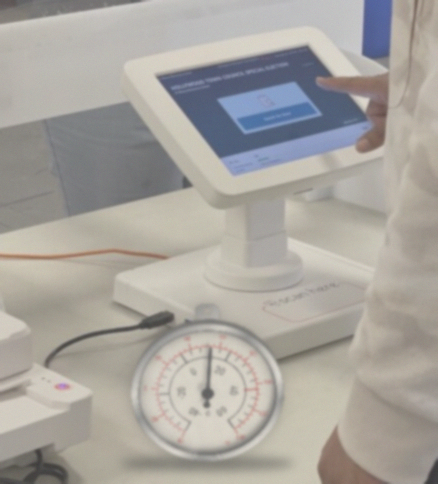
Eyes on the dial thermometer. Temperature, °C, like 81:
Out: 12
